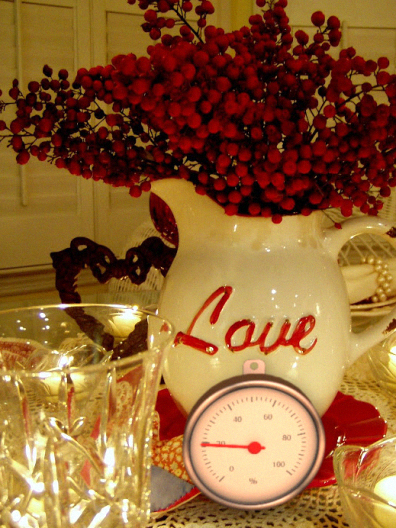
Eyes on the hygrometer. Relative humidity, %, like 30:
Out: 20
